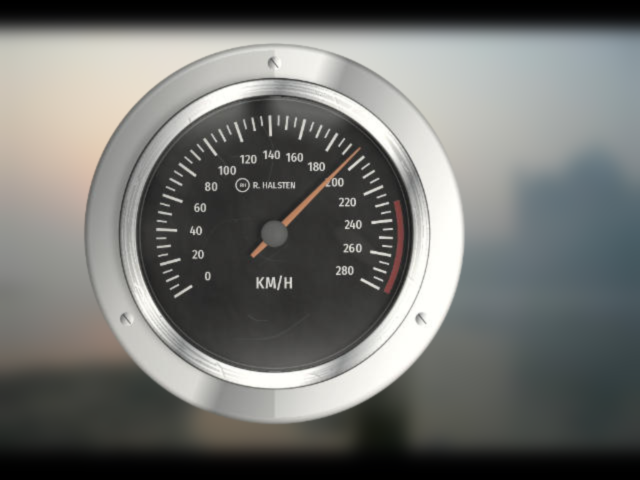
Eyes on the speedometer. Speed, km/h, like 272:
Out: 195
